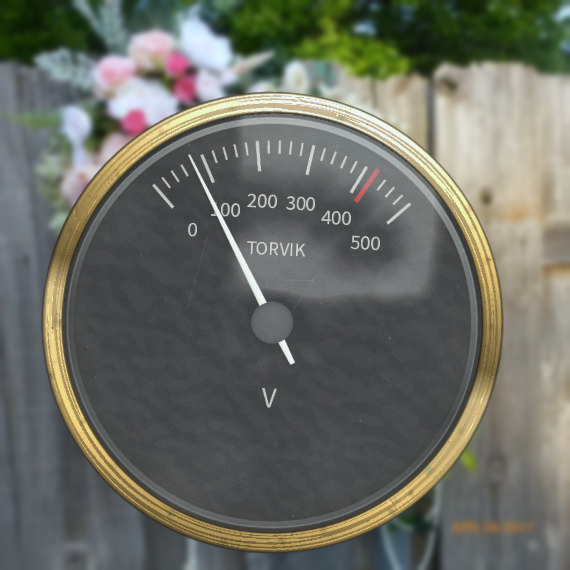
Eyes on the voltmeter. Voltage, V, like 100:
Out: 80
